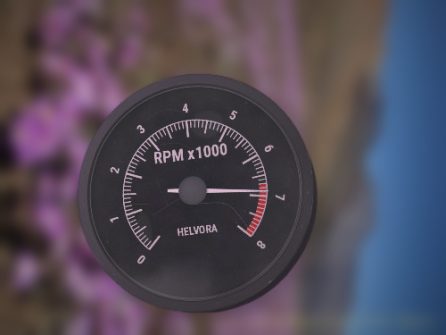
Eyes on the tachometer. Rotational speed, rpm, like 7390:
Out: 6900
